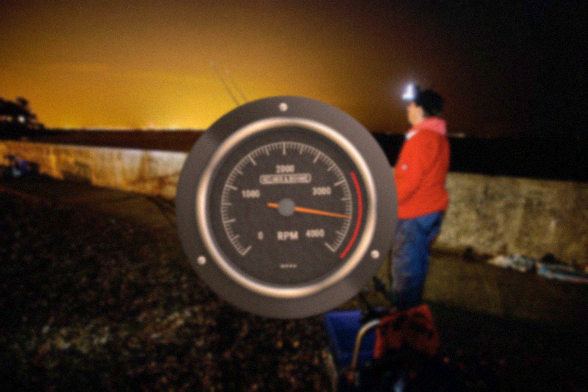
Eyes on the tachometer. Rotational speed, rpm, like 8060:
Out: 3500
